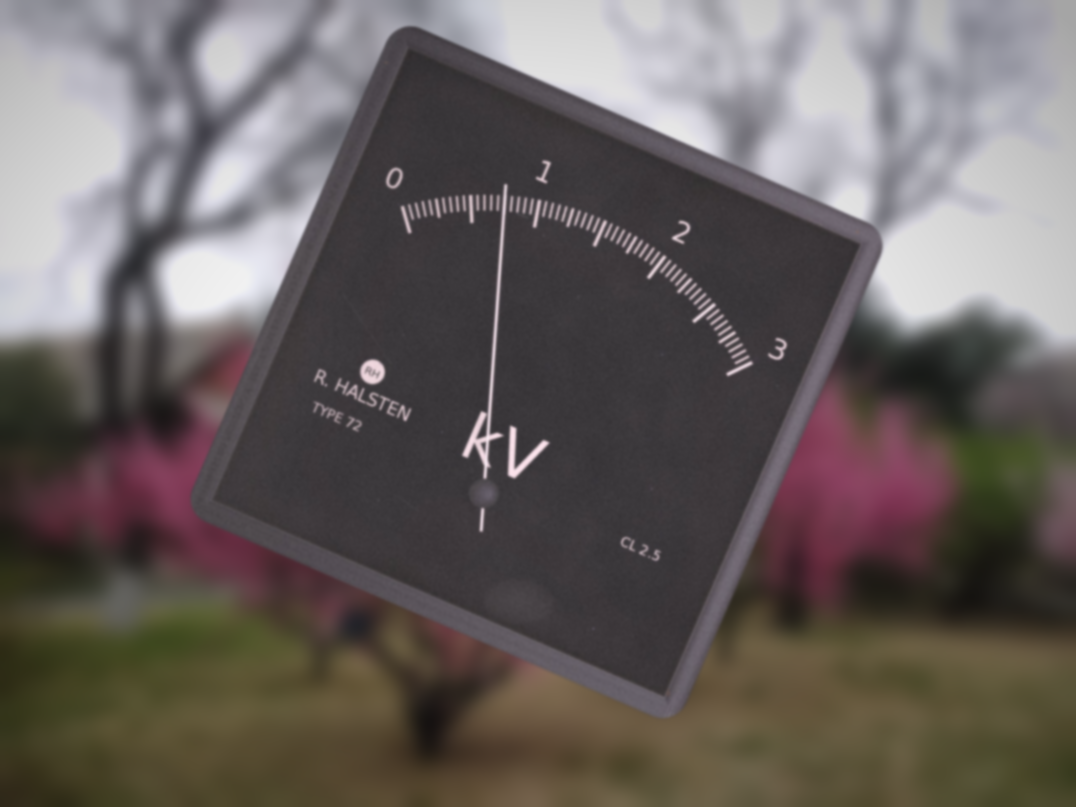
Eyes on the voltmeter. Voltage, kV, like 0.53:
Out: 0.75
